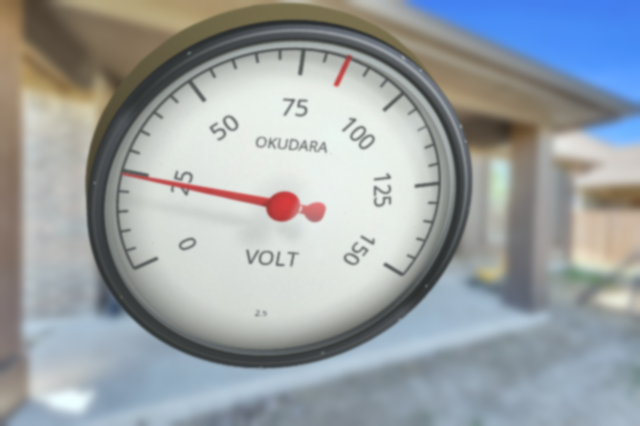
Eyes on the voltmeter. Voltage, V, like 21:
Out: 25
